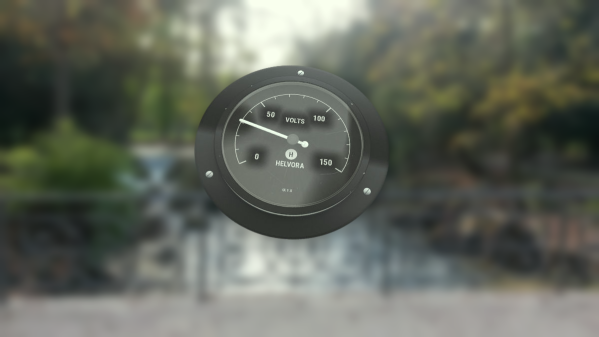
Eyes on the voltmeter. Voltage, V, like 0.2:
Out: 30
